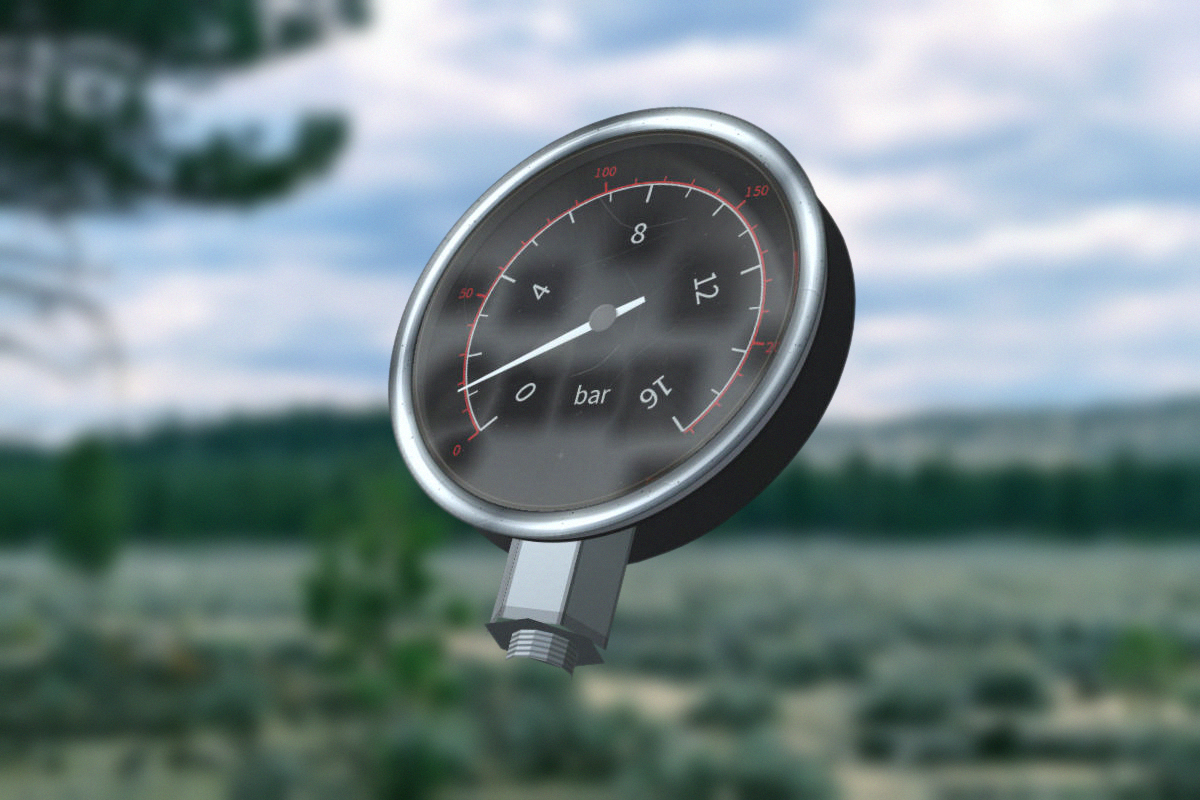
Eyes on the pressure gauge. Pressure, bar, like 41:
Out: 1
